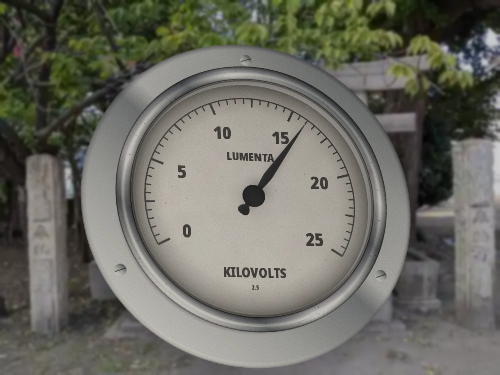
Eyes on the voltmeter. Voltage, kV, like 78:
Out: 16
